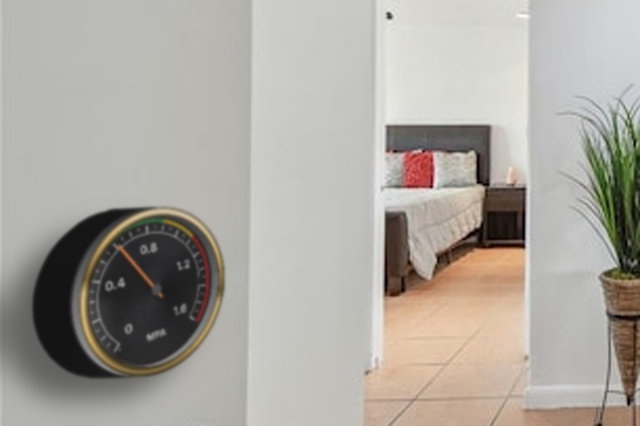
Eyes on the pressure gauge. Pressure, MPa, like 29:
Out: 0.6
